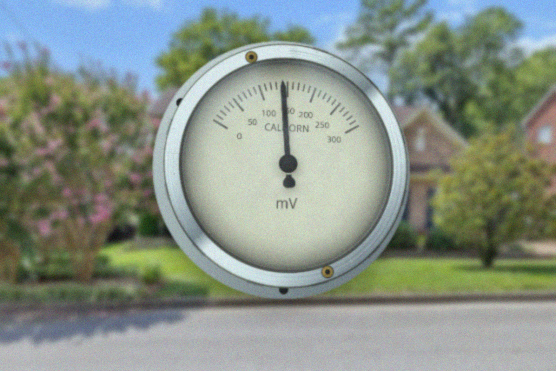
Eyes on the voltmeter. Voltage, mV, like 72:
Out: 140
